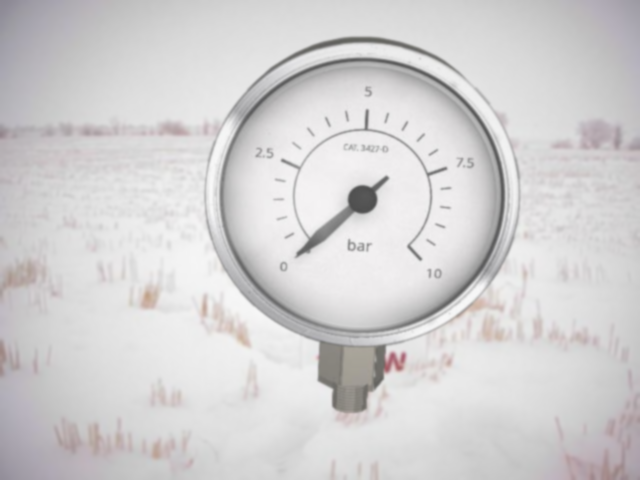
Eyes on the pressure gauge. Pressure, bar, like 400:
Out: 0
